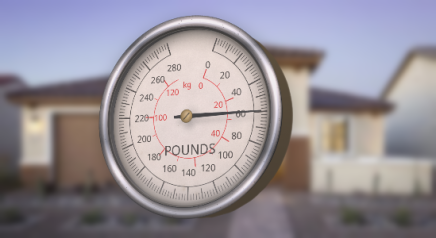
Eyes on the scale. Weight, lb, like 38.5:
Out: 60
